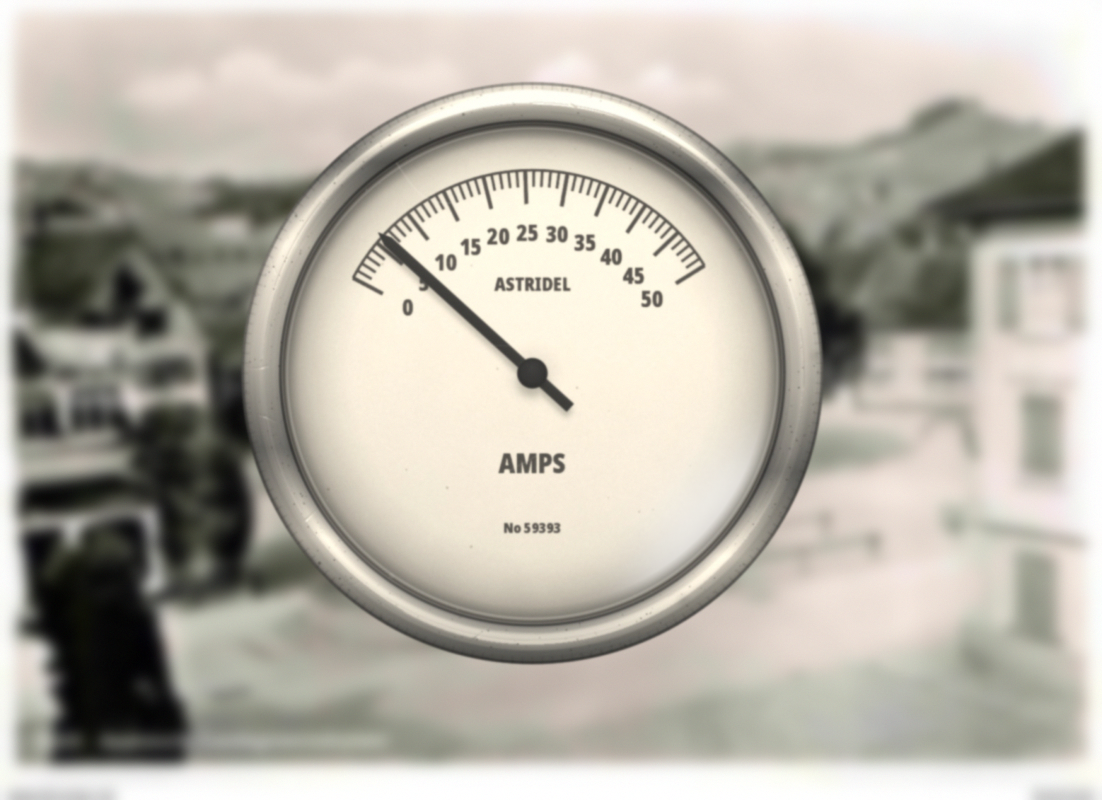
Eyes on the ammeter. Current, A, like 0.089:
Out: 6
